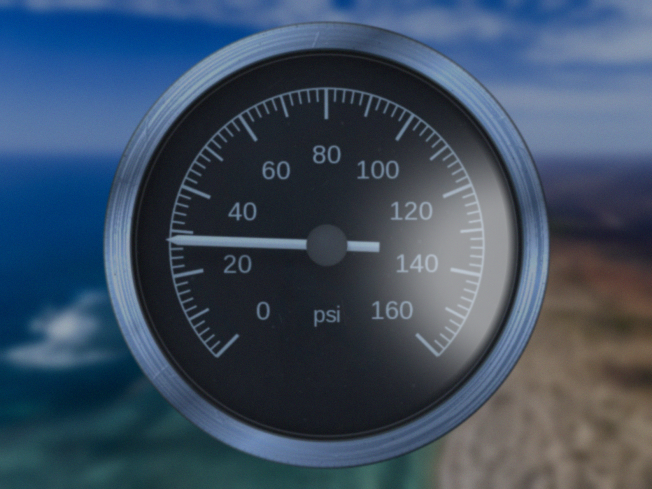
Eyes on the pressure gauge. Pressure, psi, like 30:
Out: 28
